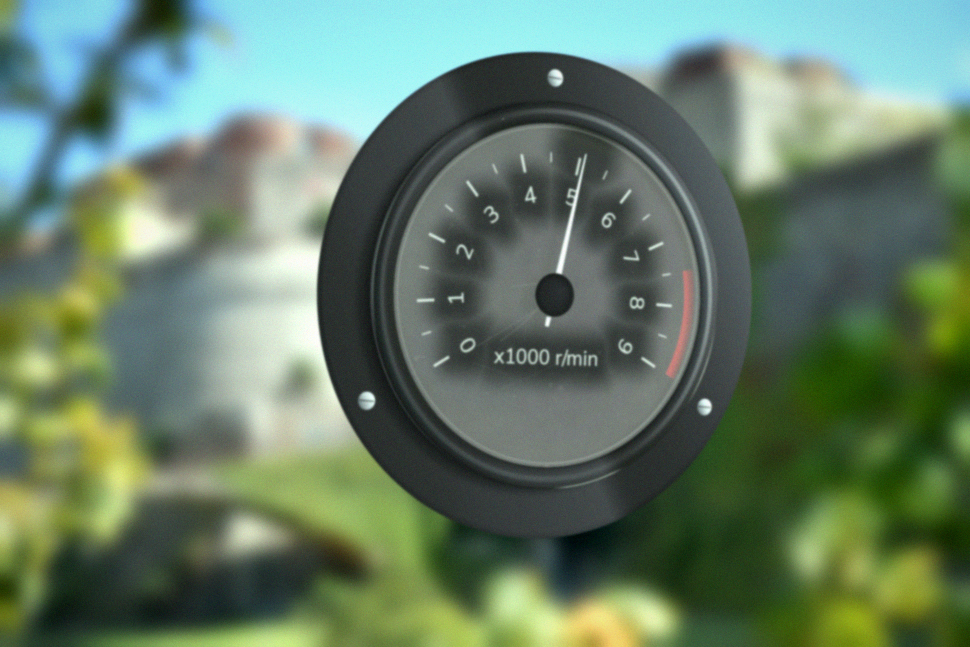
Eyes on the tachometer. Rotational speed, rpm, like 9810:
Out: 5000
